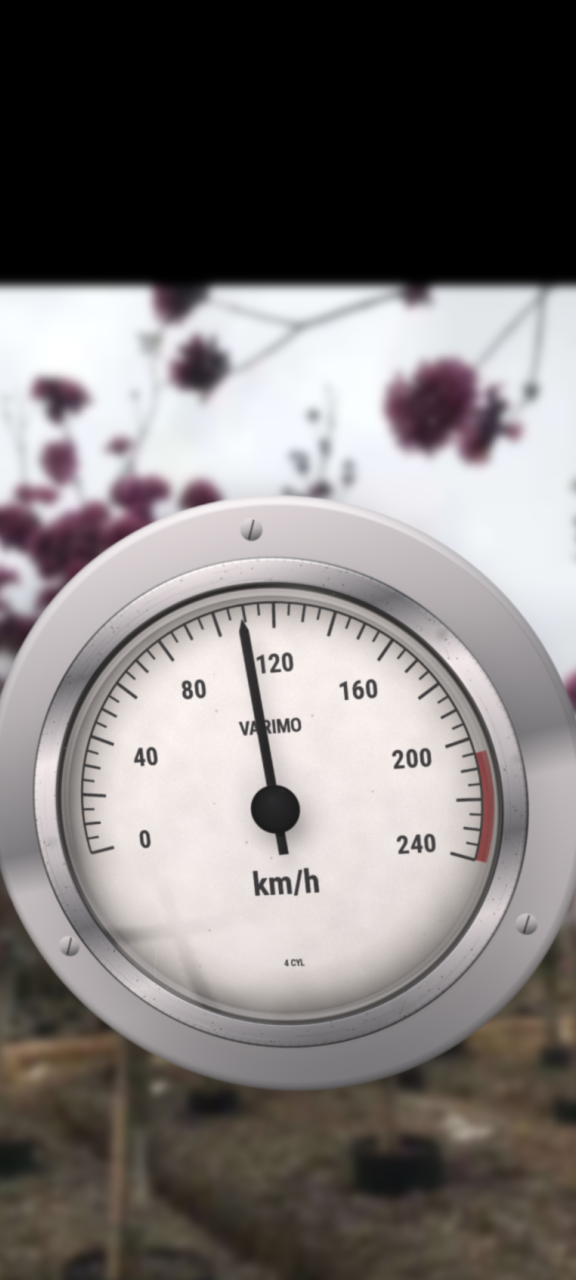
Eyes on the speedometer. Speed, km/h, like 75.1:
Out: 110
